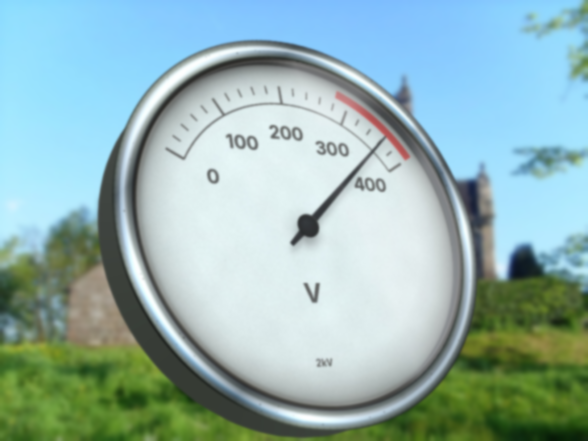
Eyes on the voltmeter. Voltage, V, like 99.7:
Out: 360
